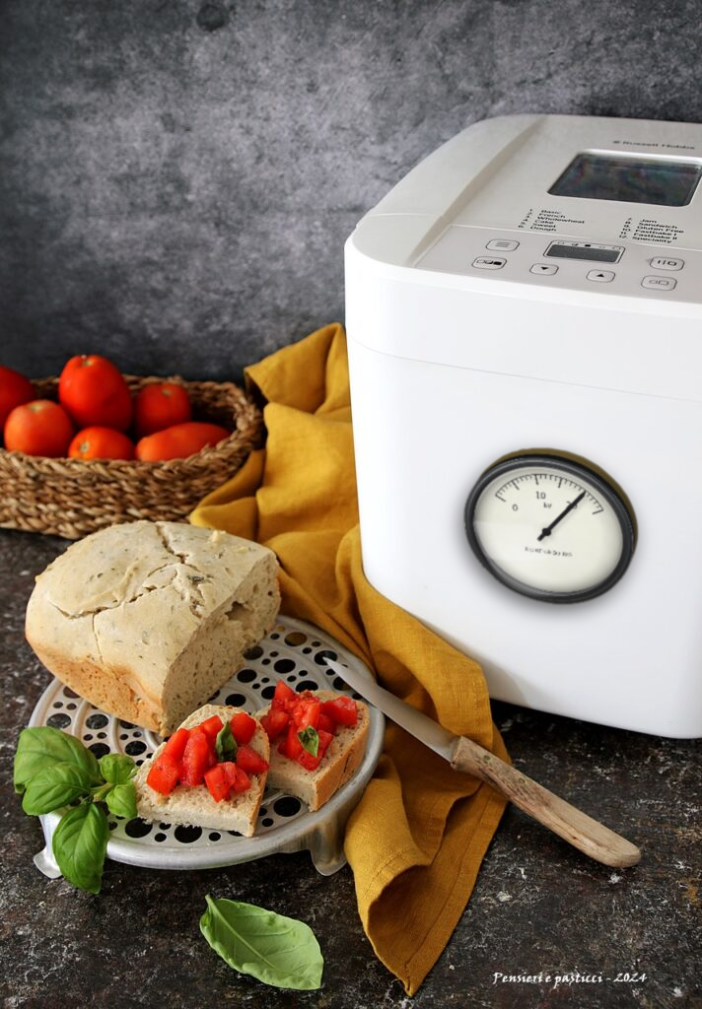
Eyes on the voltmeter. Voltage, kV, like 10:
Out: 20
